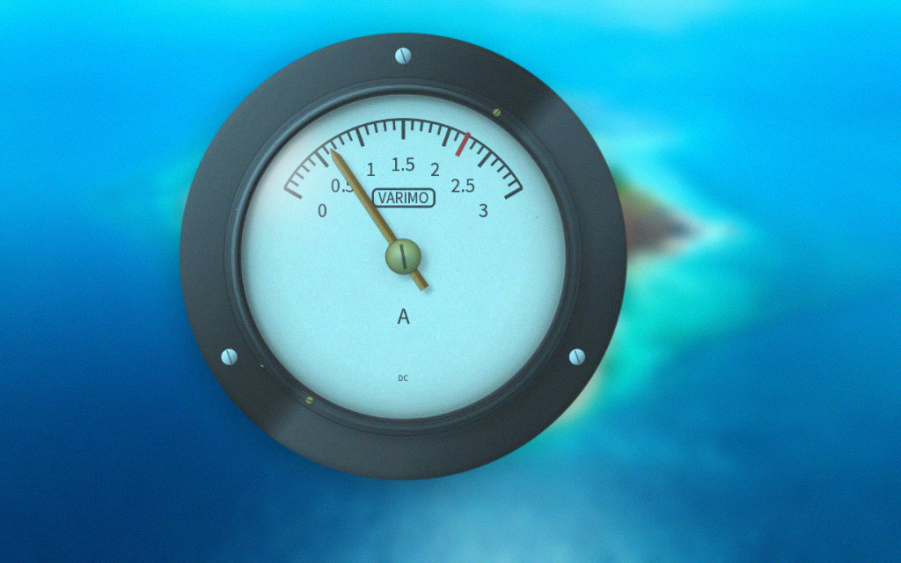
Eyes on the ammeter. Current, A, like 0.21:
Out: 0.65
